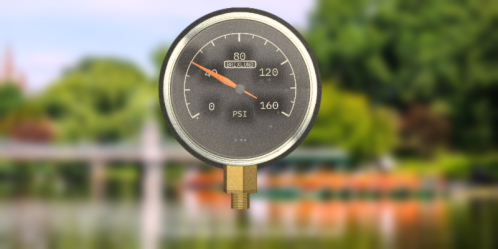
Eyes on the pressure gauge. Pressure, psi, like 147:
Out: 40
